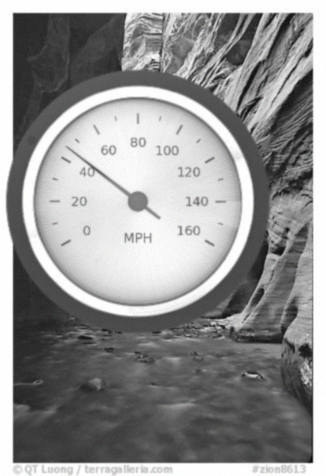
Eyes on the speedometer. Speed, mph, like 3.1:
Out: 45
